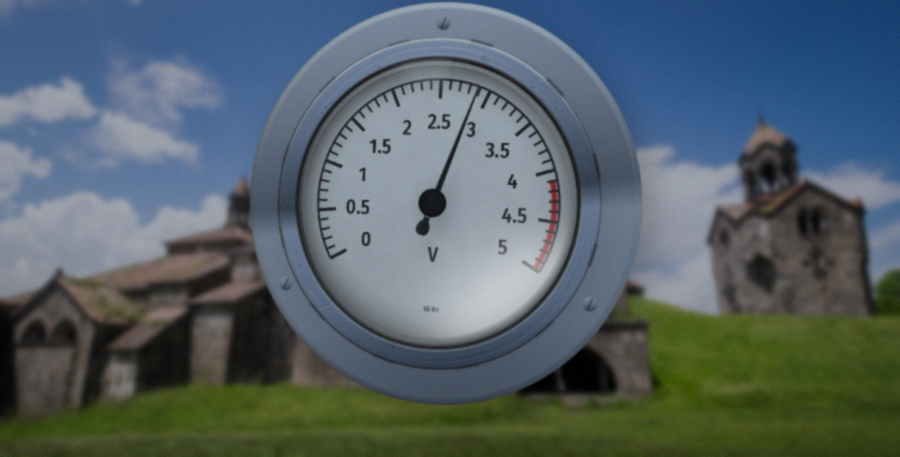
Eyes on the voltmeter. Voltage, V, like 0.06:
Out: 2.9
